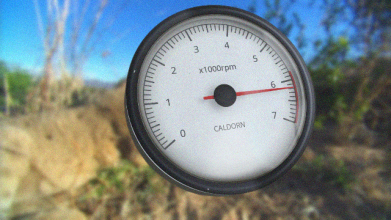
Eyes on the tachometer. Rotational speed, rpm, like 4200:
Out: 6200
